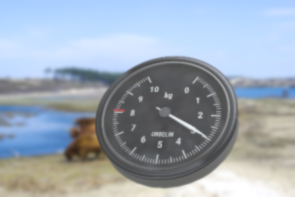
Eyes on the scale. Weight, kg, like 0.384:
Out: 3
